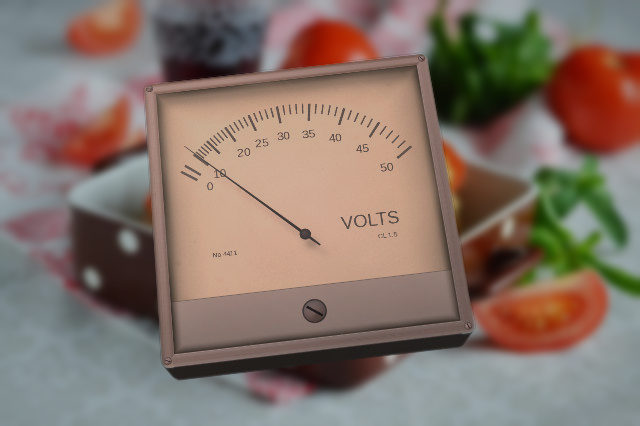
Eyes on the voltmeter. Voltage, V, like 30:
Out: 10
